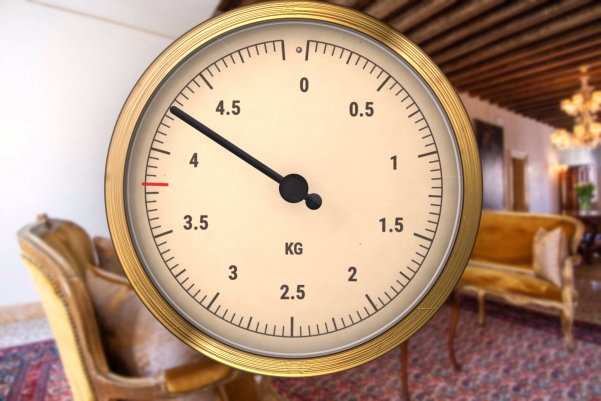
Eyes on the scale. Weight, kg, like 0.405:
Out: 4.25
